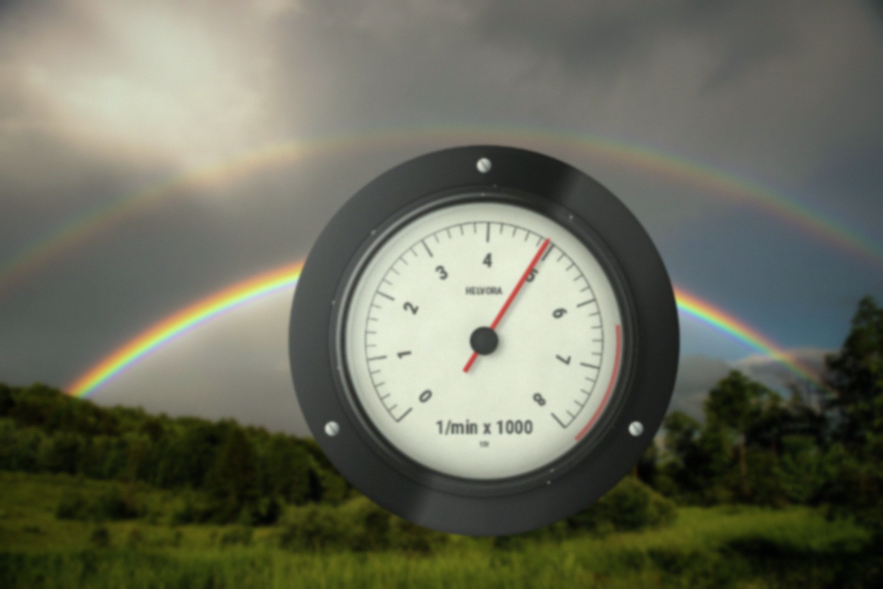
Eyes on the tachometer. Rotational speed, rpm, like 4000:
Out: 4900
